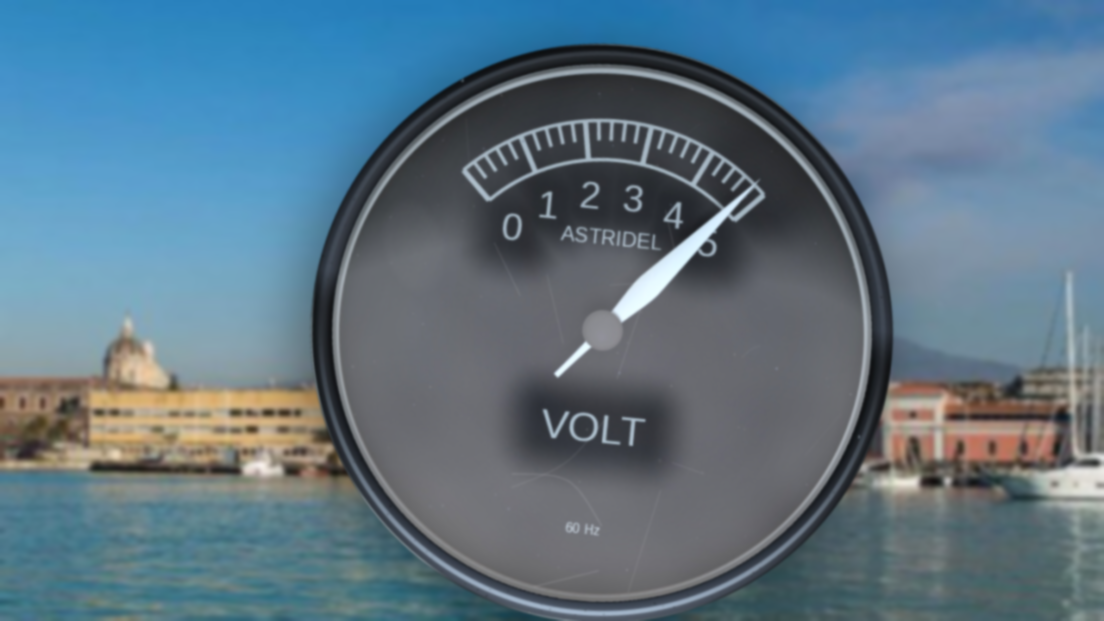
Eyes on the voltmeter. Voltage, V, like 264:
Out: 4.8
